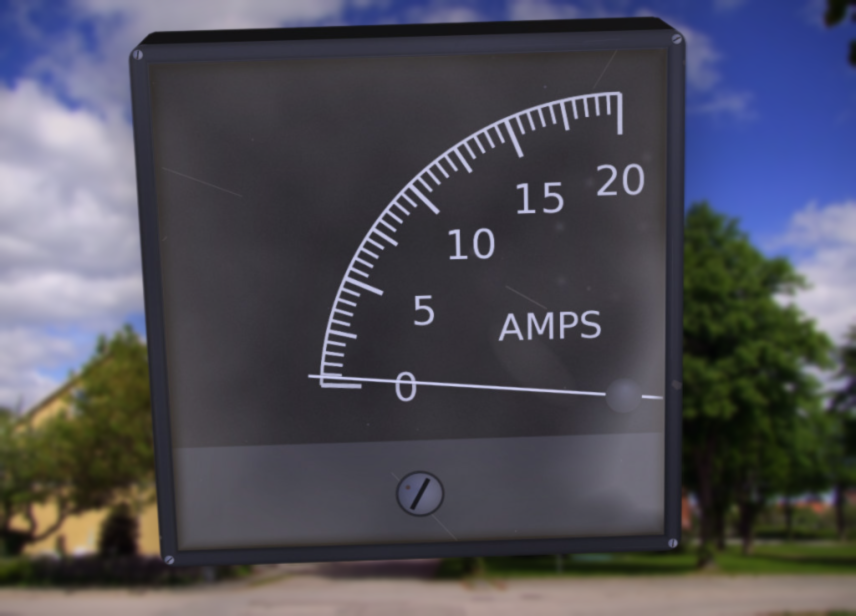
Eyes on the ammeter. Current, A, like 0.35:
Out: 0.5
